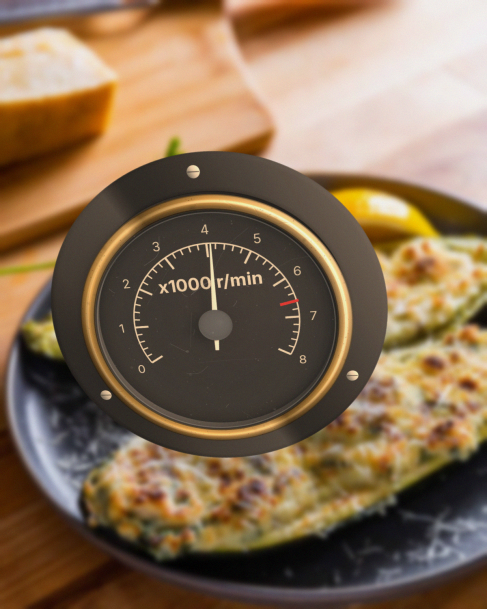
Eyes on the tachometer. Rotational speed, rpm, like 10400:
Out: 4100
